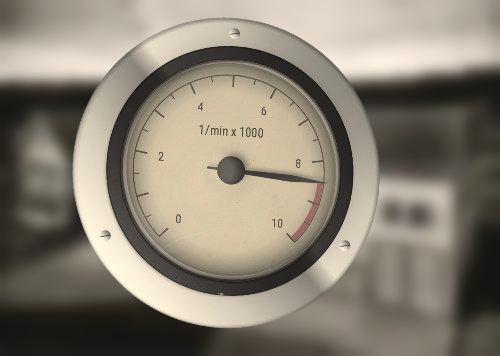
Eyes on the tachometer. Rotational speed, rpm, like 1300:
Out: 8500
